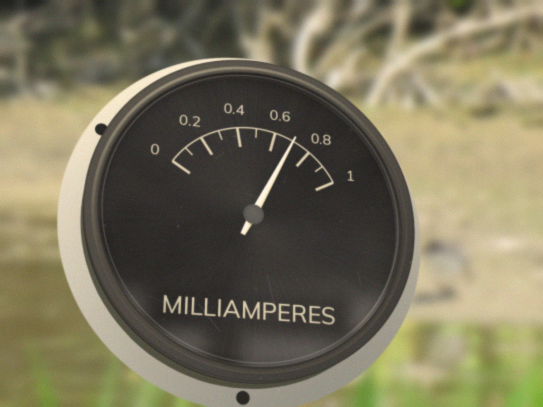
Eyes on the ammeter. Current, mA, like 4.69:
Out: 0.7
